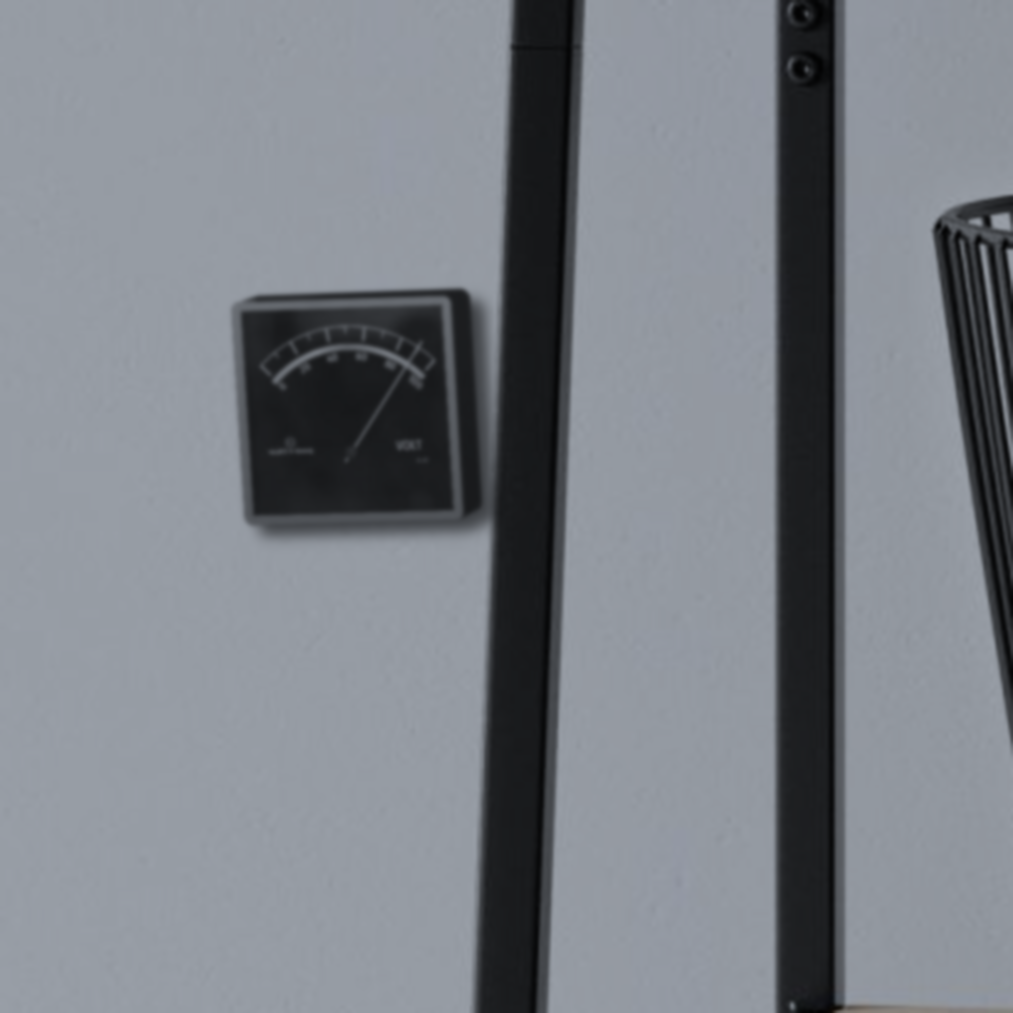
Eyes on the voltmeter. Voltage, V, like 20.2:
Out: 90
